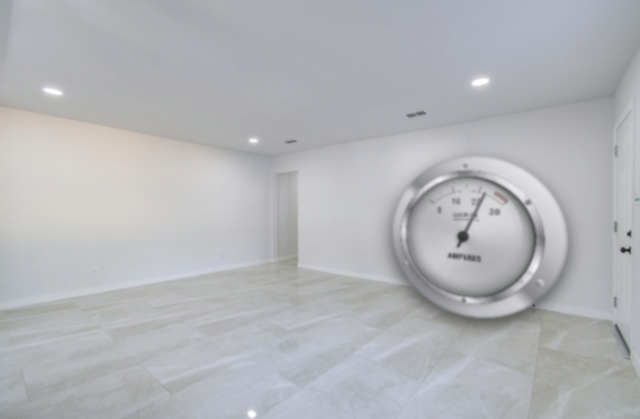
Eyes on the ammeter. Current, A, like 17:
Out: 22.5
